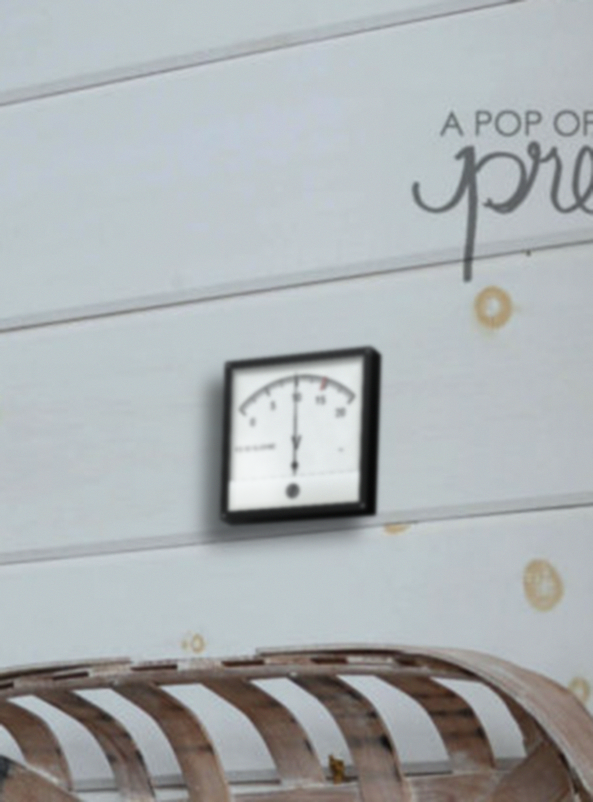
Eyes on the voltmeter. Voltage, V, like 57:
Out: 10
